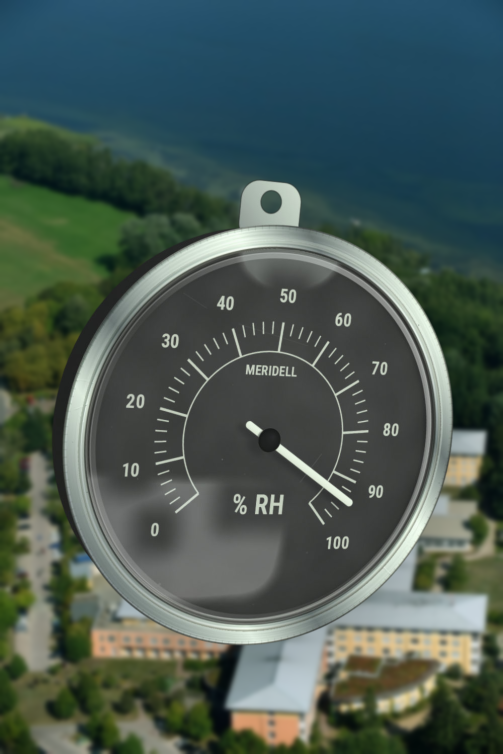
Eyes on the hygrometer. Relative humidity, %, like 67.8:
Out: 94
